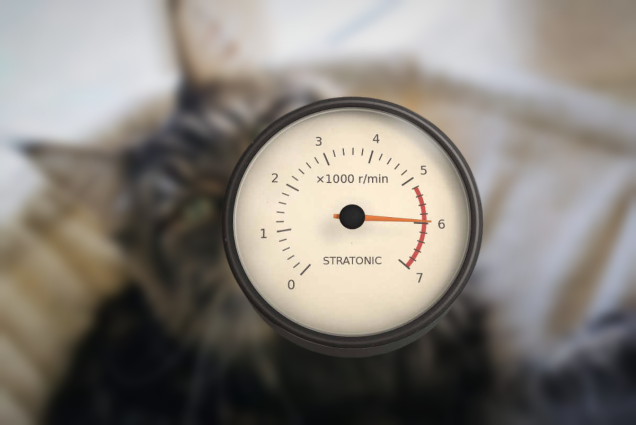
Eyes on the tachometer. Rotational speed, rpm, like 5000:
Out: 6000
